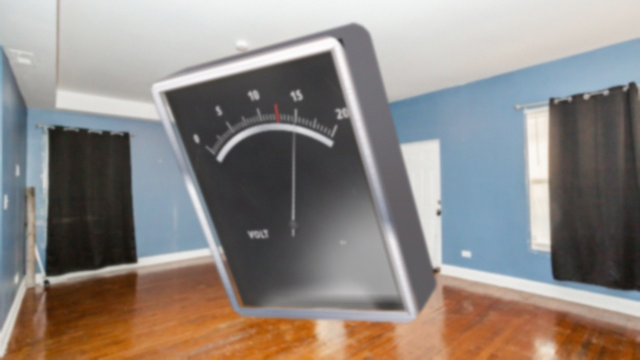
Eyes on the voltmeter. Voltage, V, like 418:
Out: 15
